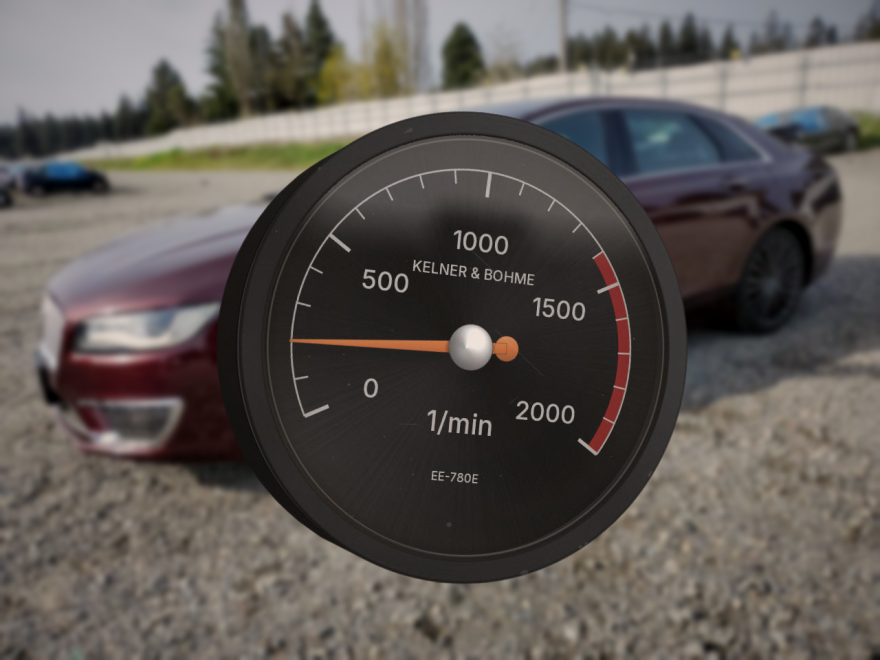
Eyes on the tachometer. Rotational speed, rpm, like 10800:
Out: 200
